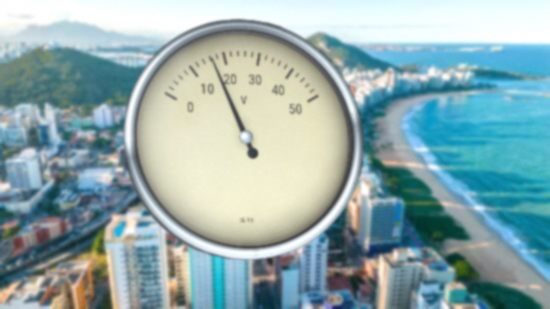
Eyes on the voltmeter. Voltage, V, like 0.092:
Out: 16
